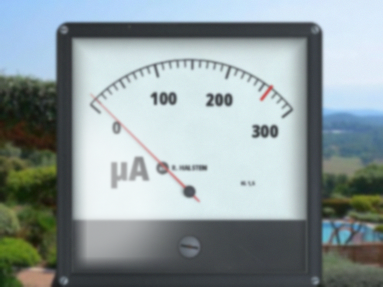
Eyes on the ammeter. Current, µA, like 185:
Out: 10
